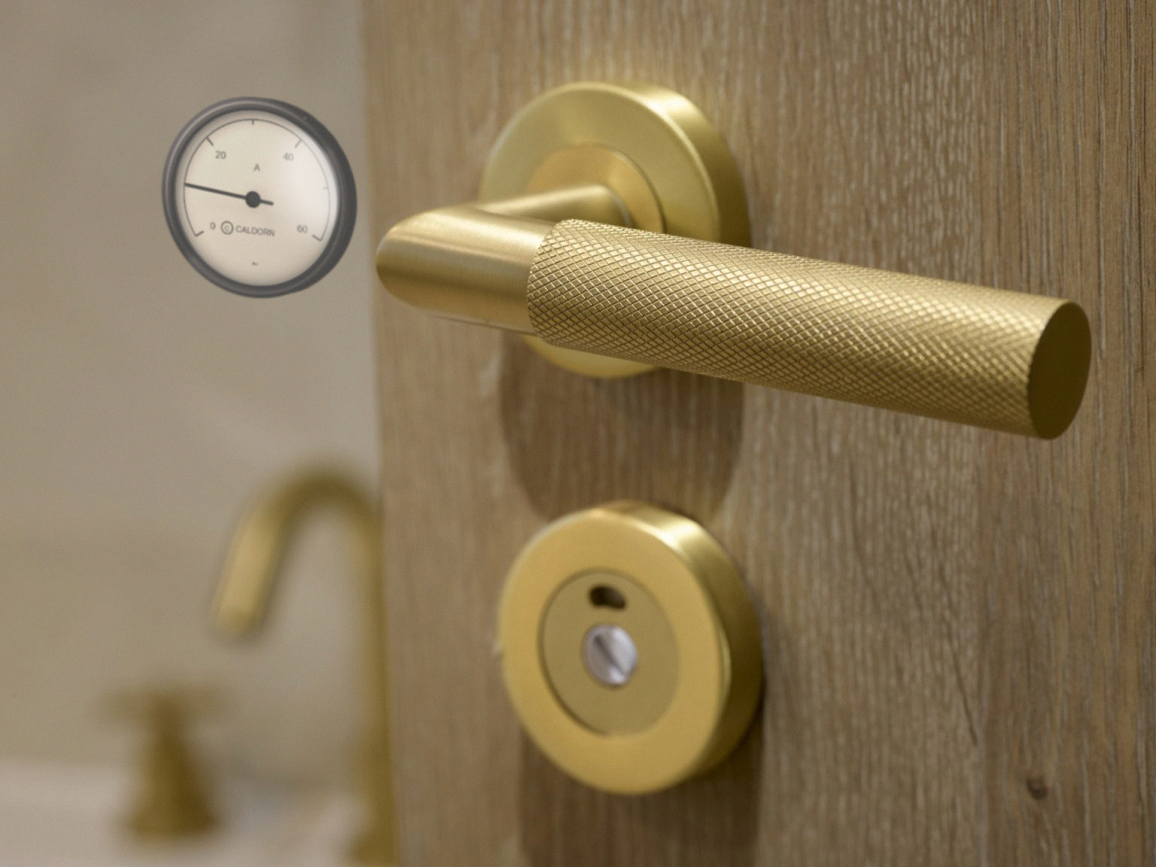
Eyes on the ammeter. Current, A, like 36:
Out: 10
